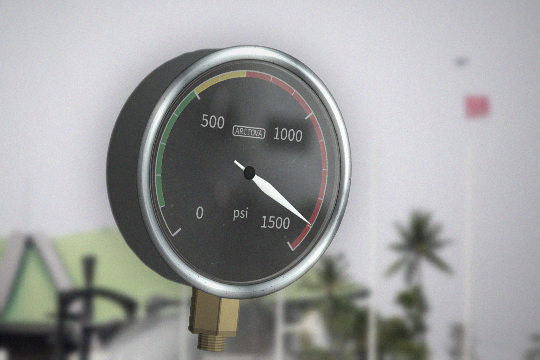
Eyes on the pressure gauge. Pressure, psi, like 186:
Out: 1400
